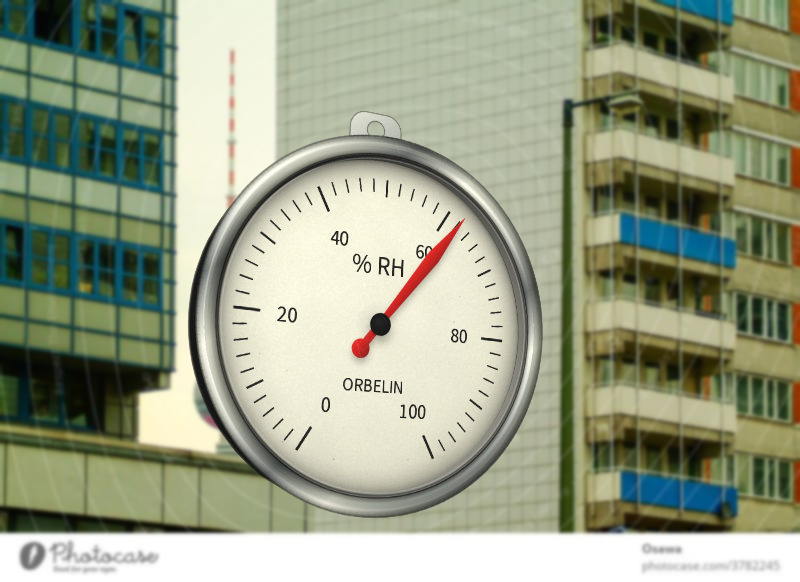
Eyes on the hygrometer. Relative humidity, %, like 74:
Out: 62
